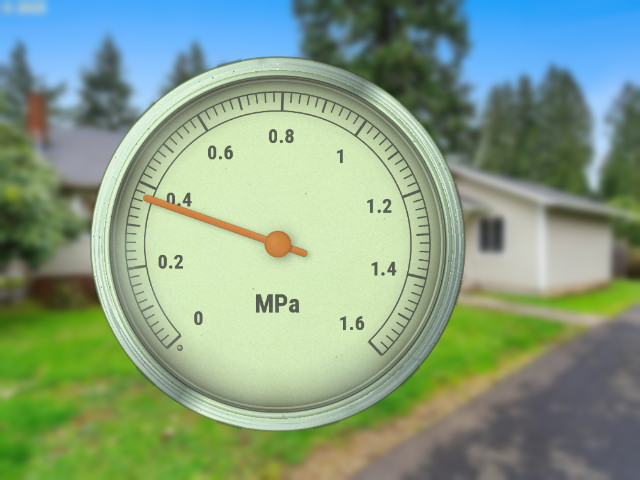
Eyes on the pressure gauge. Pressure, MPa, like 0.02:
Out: 0.37
